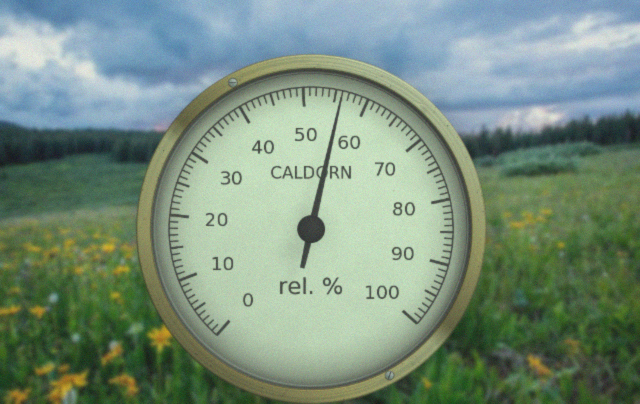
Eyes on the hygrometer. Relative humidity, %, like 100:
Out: 56
